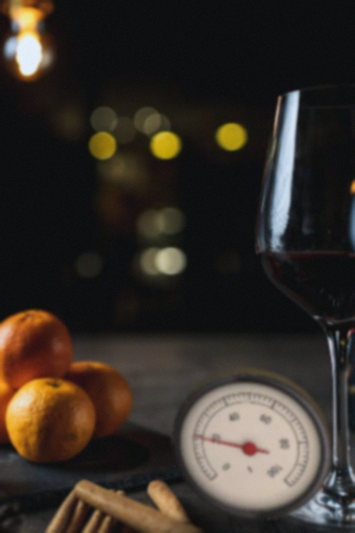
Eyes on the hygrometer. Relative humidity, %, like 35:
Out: 20
